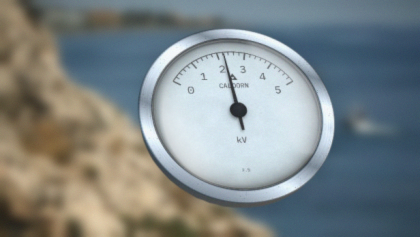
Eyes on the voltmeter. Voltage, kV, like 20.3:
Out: 2.2
